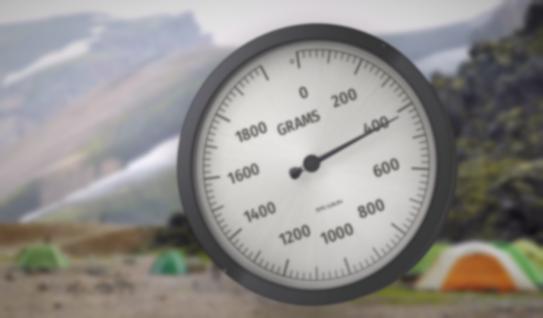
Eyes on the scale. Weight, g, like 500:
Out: 420
